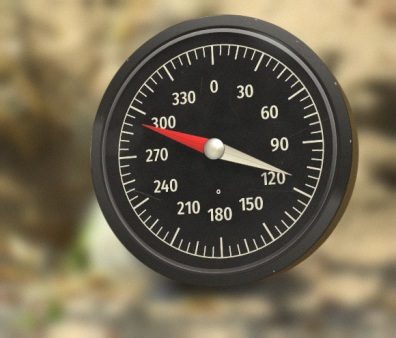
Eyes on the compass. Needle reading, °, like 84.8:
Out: 292.5
